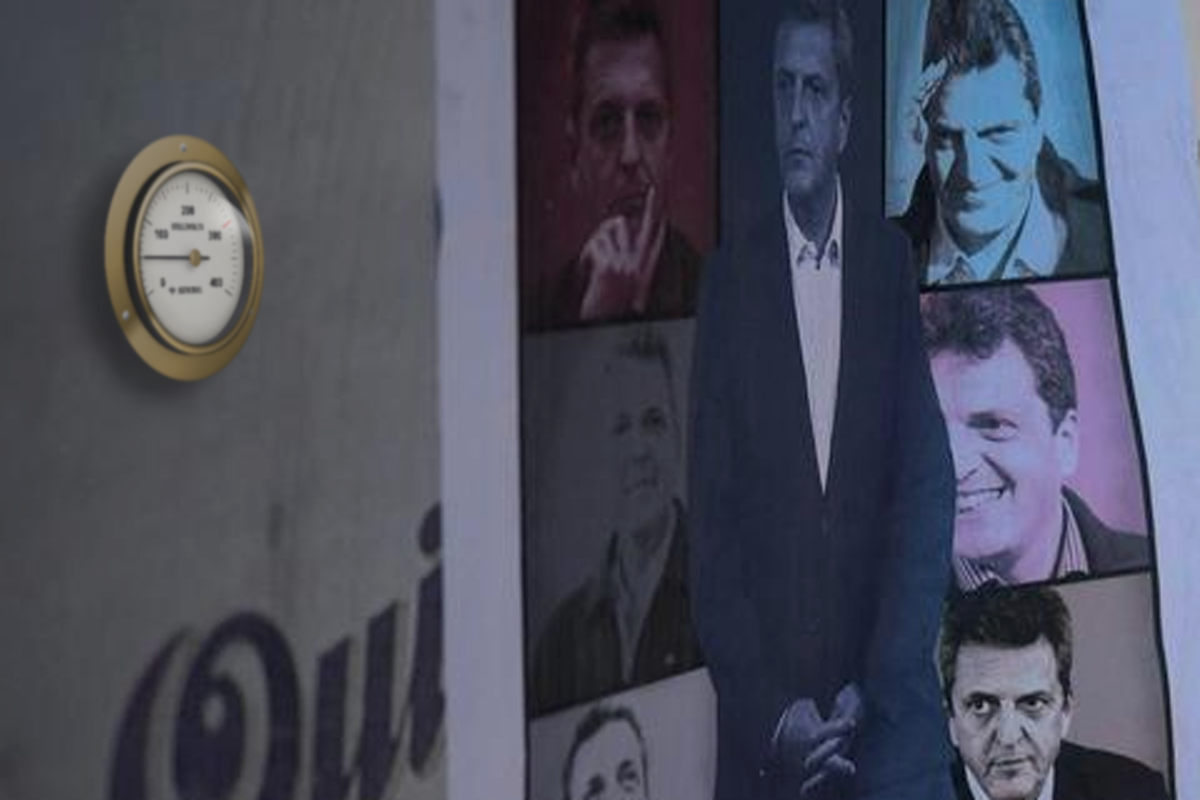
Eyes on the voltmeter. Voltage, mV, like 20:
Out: 50
